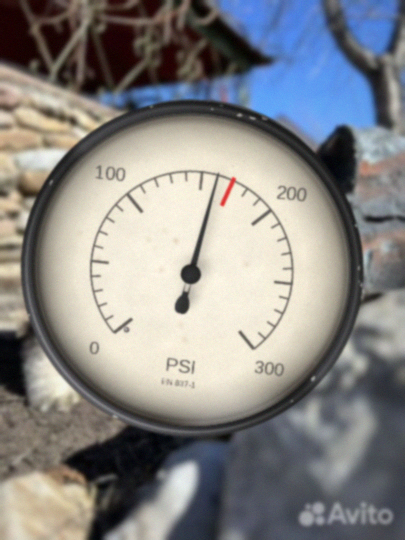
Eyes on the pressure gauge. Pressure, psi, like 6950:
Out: 160
